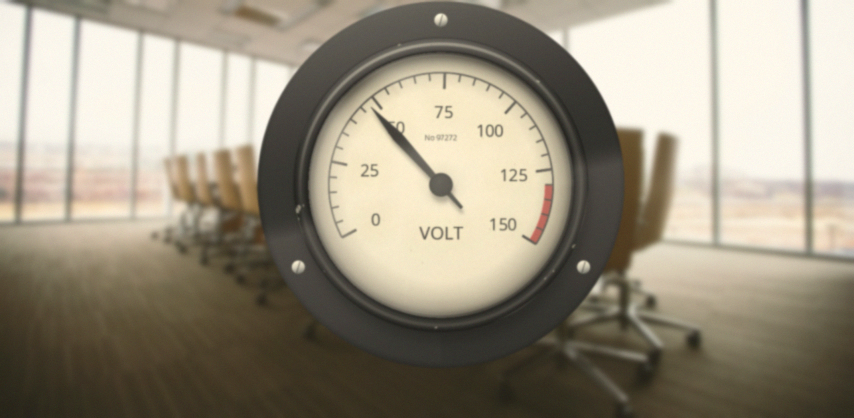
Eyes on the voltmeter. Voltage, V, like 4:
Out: 47.5
